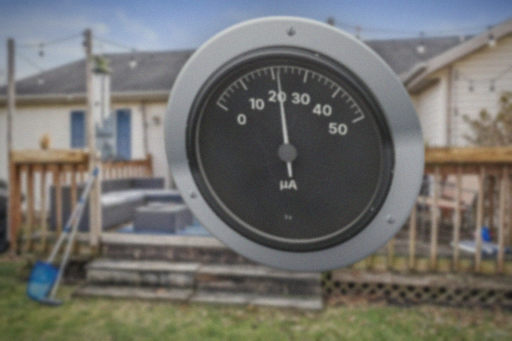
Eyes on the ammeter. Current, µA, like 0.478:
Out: 22
